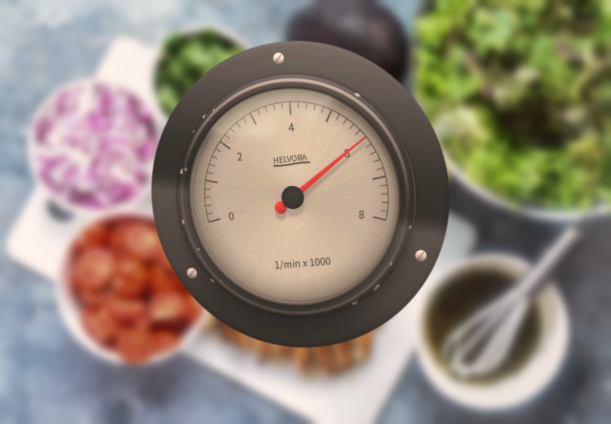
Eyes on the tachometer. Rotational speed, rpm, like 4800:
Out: 6000
